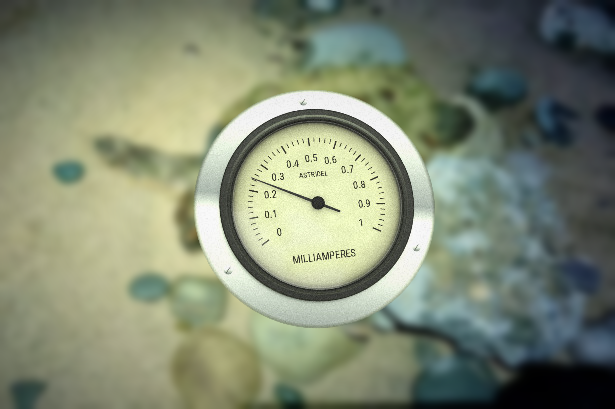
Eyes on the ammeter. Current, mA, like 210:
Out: 0.24
